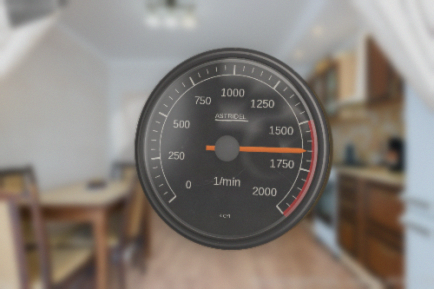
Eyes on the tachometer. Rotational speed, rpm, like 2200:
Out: 1650
